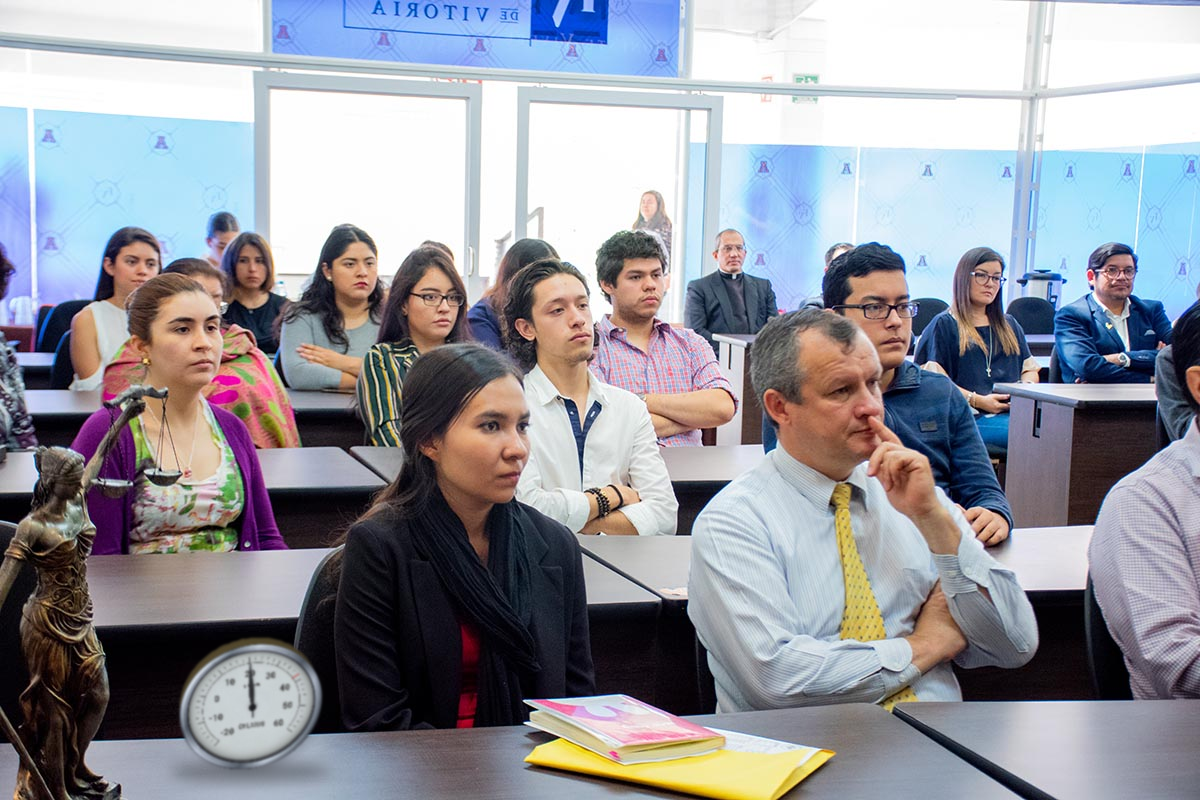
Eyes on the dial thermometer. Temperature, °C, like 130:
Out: 20
